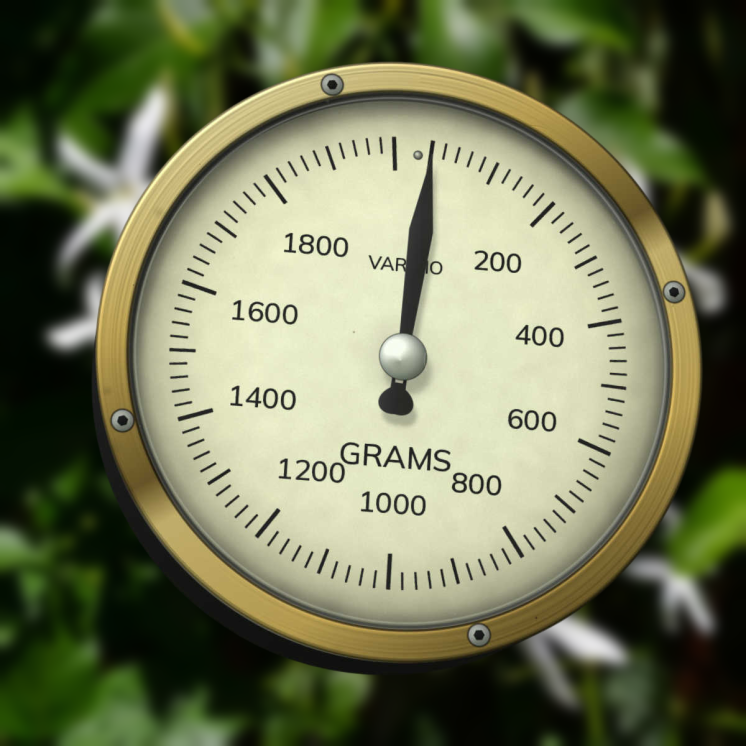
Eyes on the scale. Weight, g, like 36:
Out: 0
